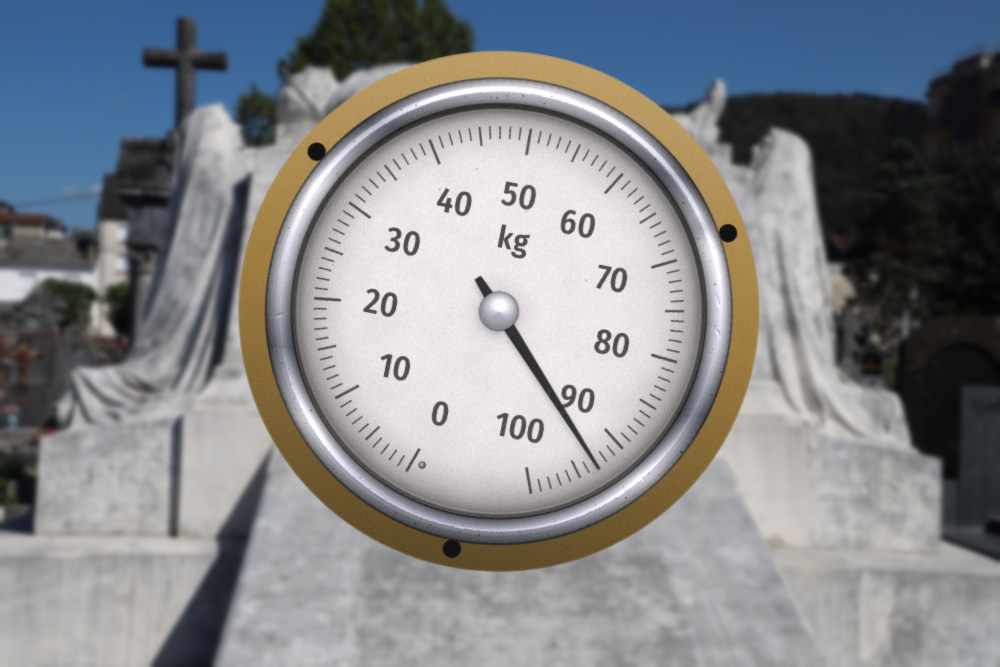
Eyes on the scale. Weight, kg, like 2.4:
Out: 93
